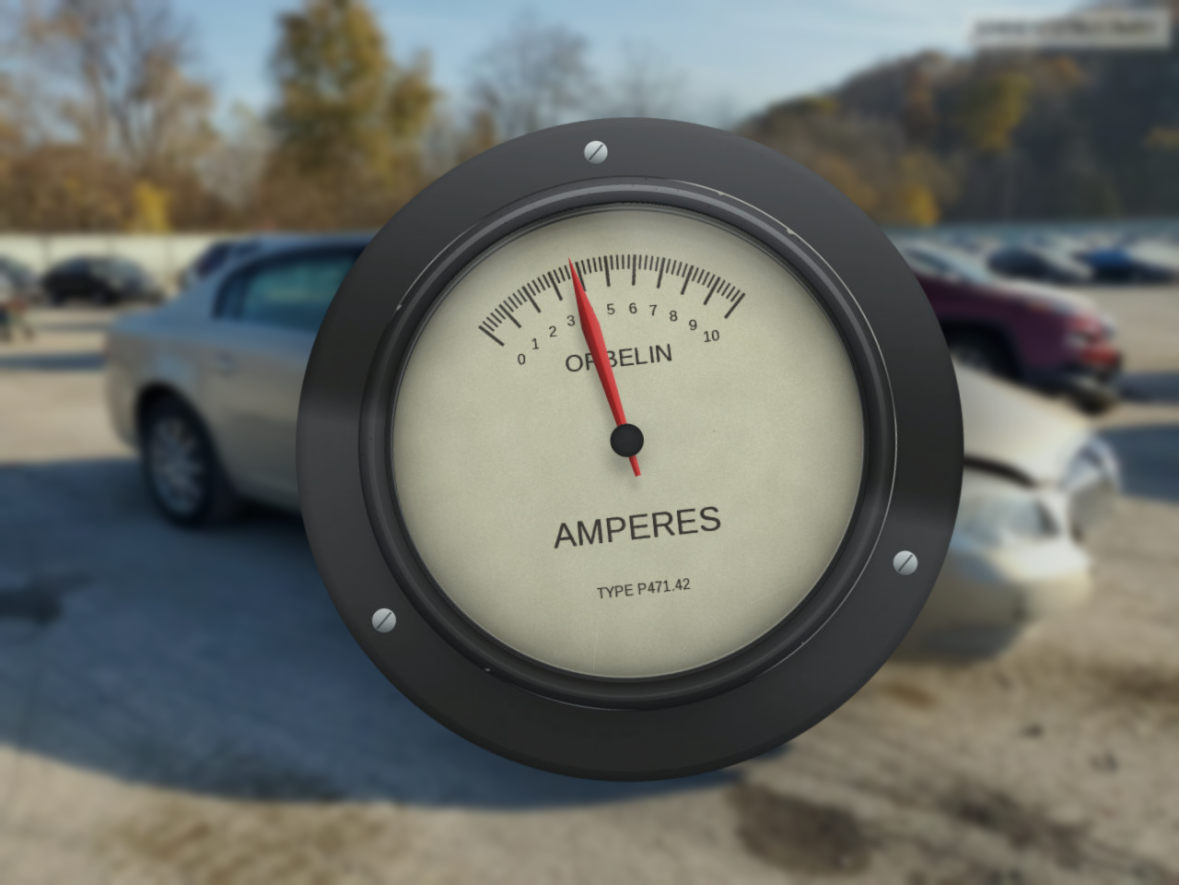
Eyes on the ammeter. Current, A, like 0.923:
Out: 3.8
